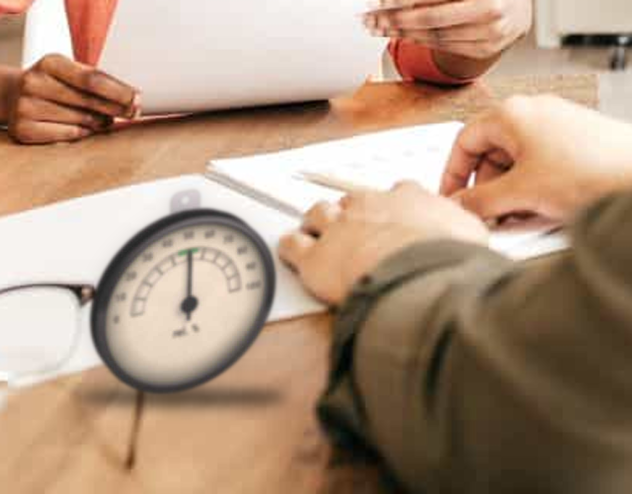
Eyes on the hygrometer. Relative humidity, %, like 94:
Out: 50
